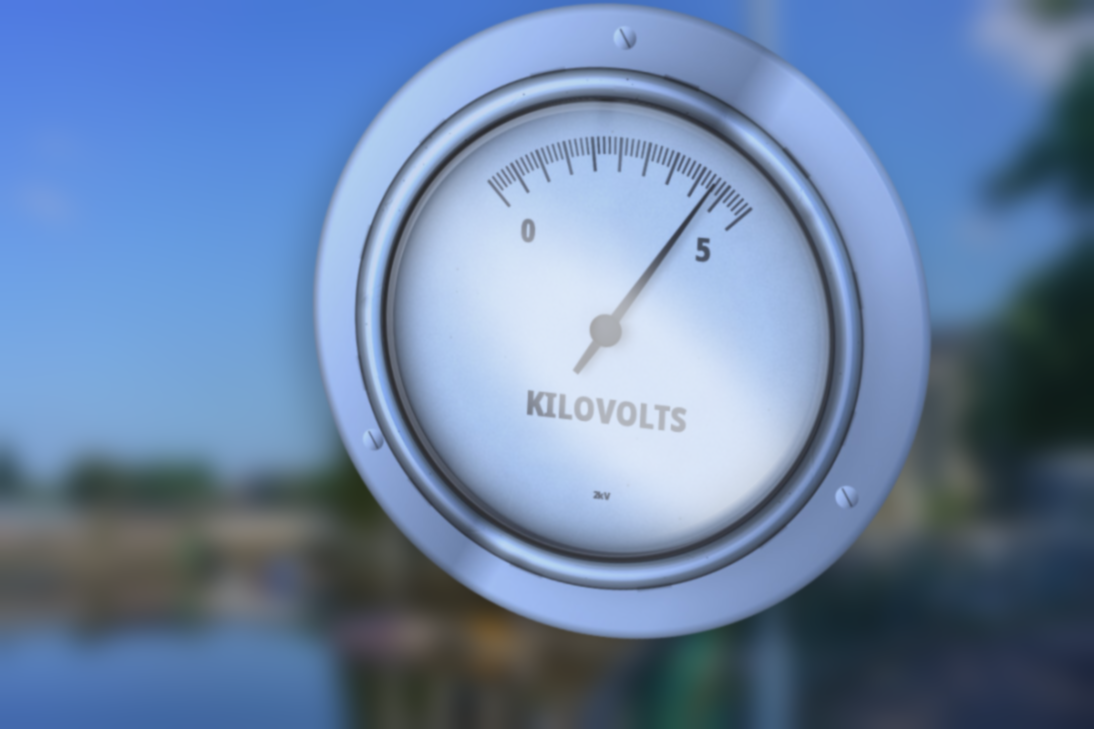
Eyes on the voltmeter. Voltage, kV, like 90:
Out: 4.3
